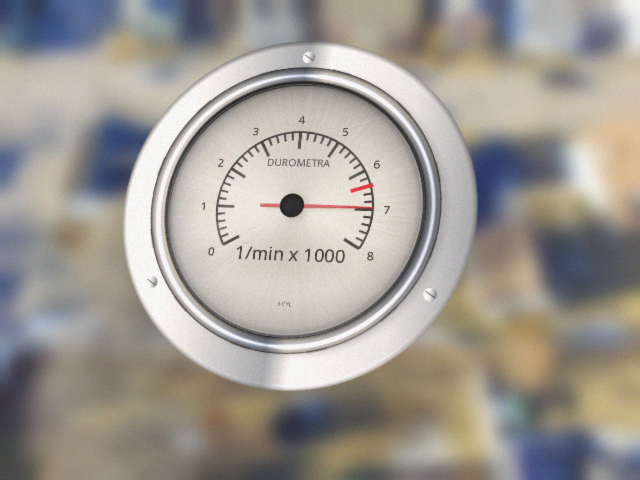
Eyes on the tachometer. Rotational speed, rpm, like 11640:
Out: 7000
